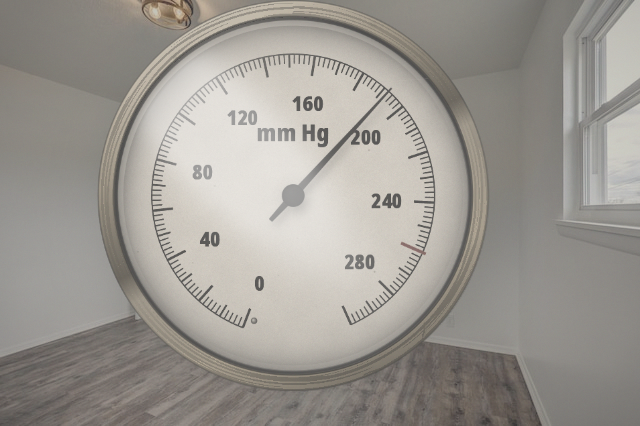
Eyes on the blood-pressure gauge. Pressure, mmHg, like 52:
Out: 192
